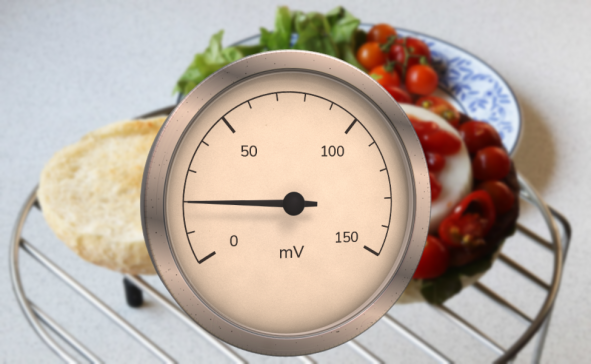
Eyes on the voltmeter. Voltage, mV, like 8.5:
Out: 20
